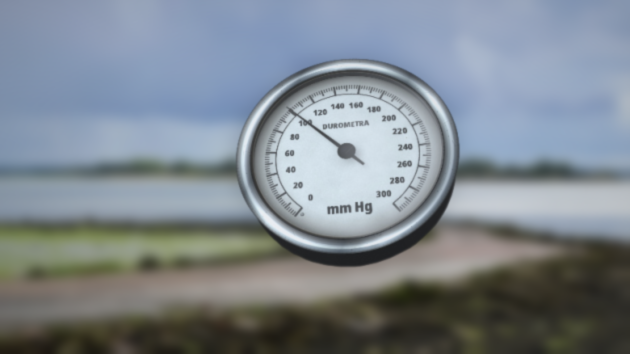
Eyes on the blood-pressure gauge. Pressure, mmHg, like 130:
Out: 100
